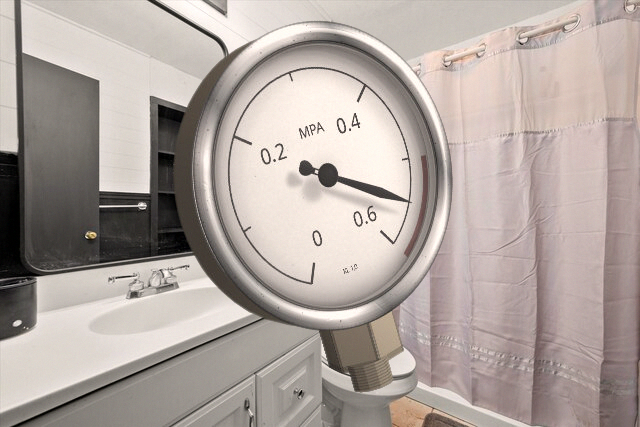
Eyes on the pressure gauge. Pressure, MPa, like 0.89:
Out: 0.55
